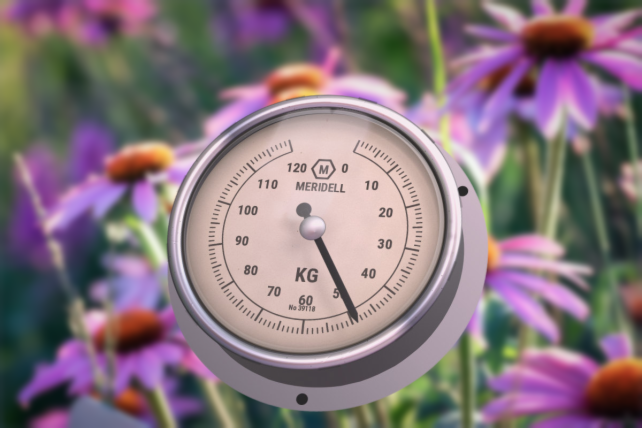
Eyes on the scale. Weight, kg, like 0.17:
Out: 49
